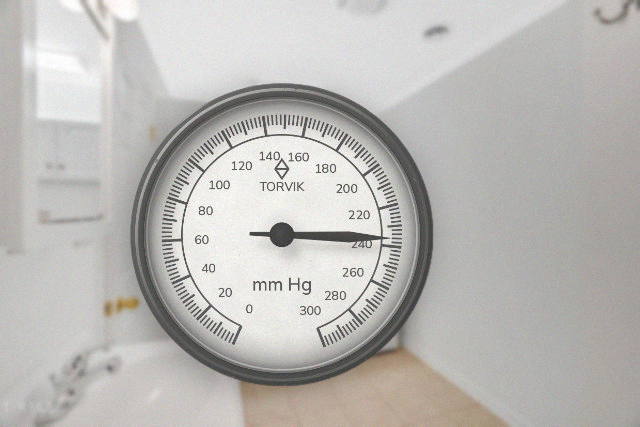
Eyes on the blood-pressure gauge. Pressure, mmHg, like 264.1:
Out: 236
